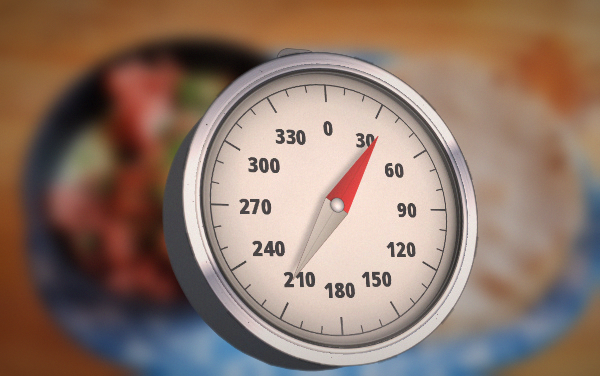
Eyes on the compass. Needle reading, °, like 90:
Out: 35
